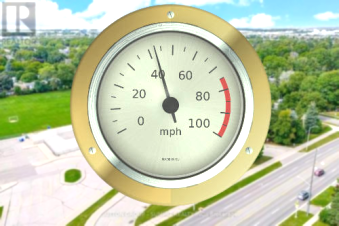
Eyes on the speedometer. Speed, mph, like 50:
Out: 42.5
